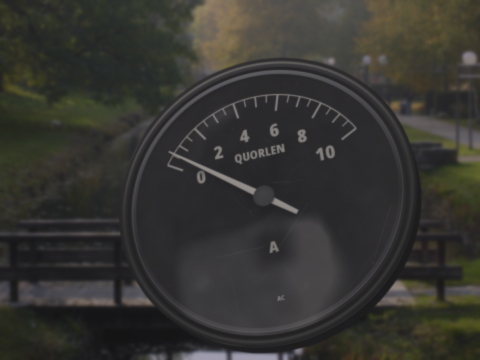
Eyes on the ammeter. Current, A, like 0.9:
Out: 0.5
